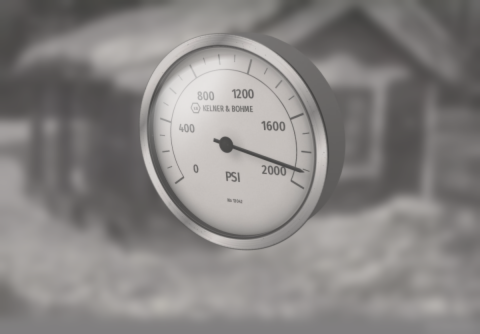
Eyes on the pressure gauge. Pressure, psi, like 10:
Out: 1900
